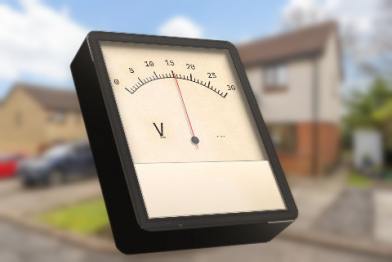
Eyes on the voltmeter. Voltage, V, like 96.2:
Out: 15
